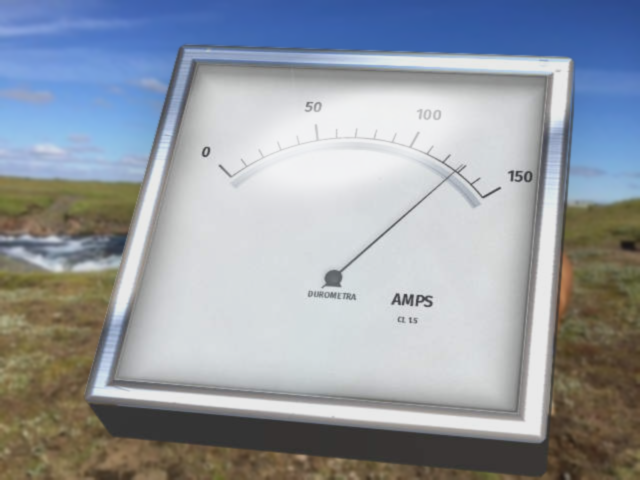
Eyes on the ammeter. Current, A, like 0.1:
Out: 130
